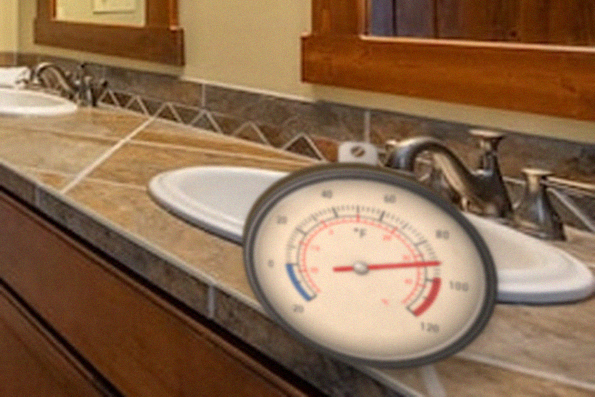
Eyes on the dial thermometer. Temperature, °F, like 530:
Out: 90
